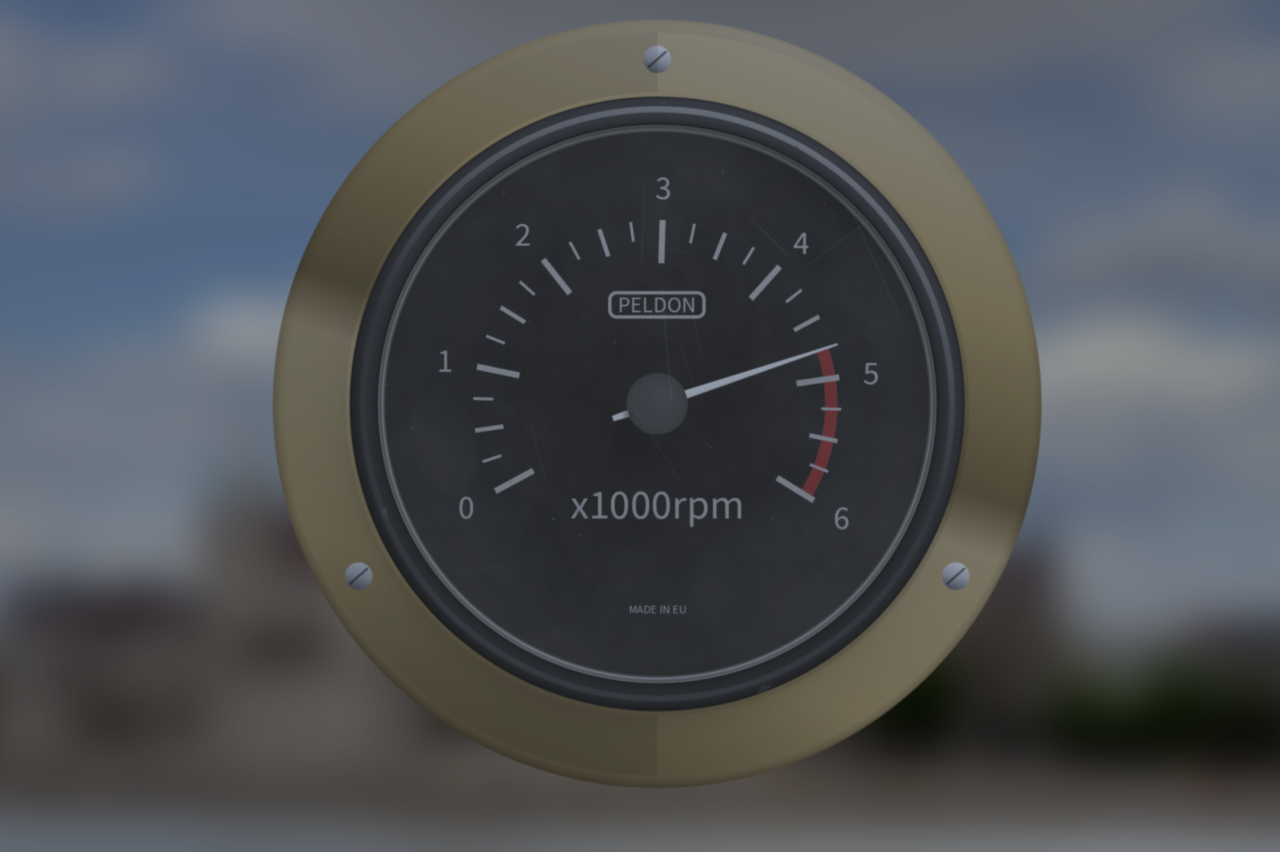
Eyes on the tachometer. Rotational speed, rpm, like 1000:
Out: 4750
